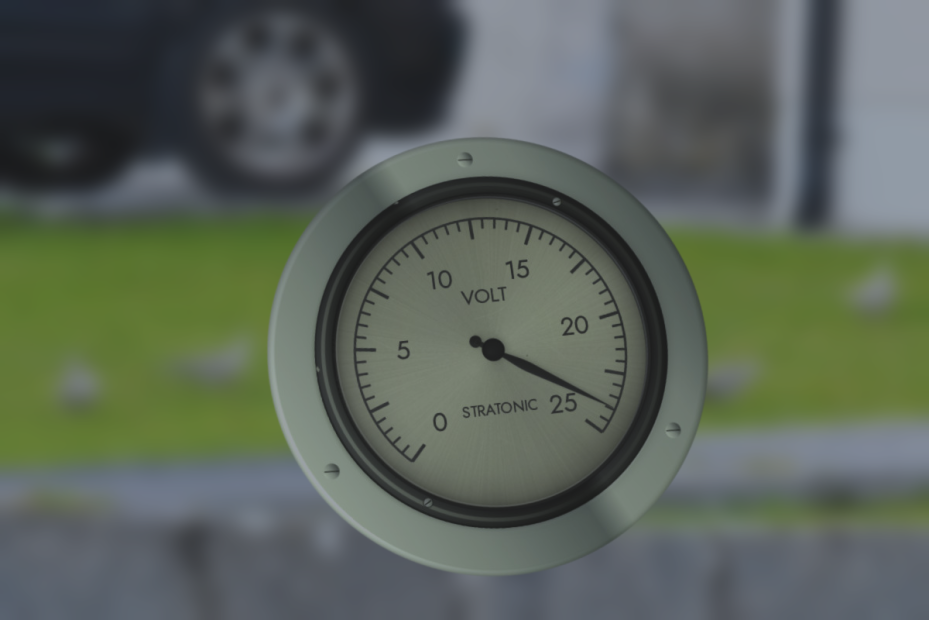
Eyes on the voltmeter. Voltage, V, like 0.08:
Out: 24
